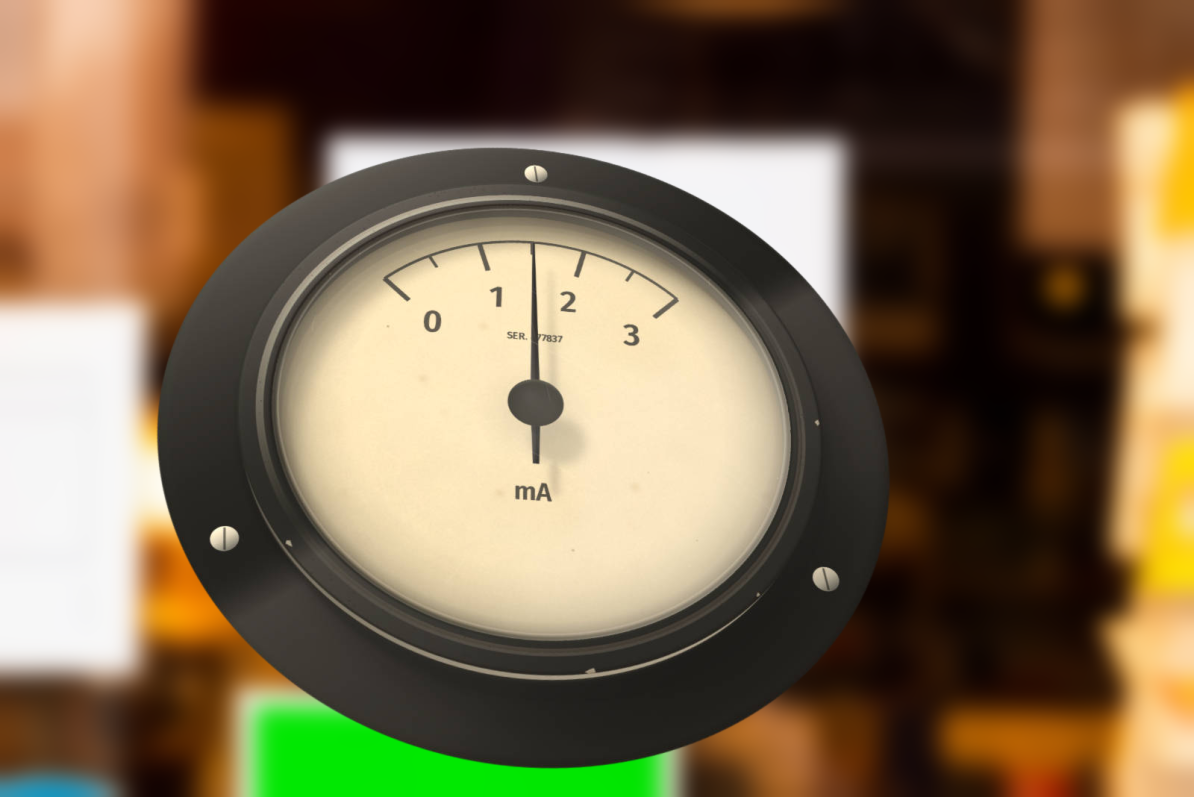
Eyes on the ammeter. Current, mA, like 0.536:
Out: 1.5
